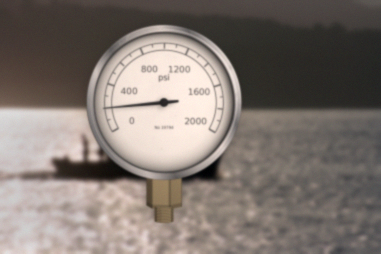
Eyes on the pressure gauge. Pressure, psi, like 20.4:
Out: 200
